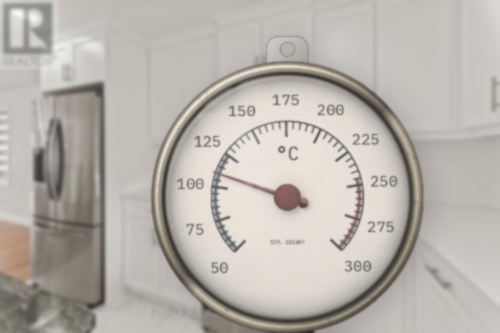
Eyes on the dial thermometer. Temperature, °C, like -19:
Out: 110
